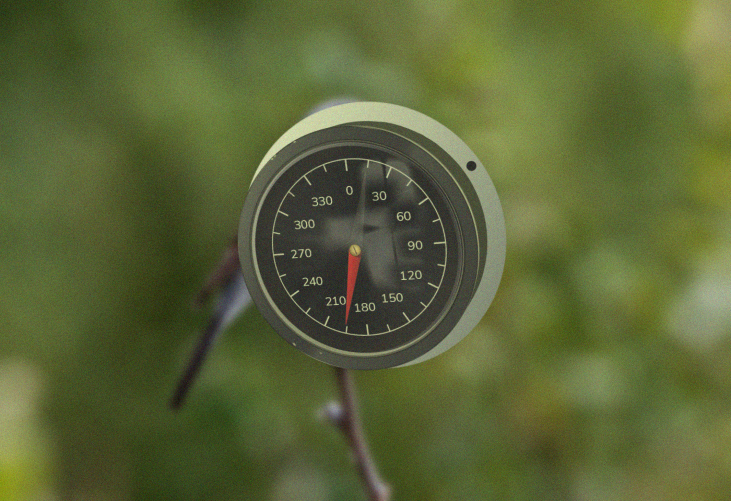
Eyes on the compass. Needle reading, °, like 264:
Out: 195
